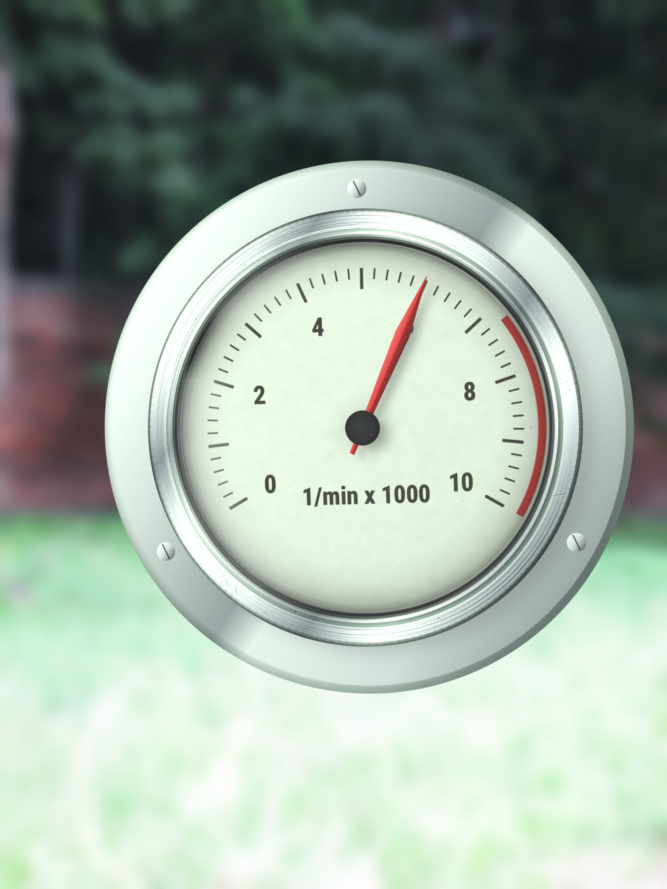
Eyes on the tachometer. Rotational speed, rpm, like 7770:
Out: 6000
